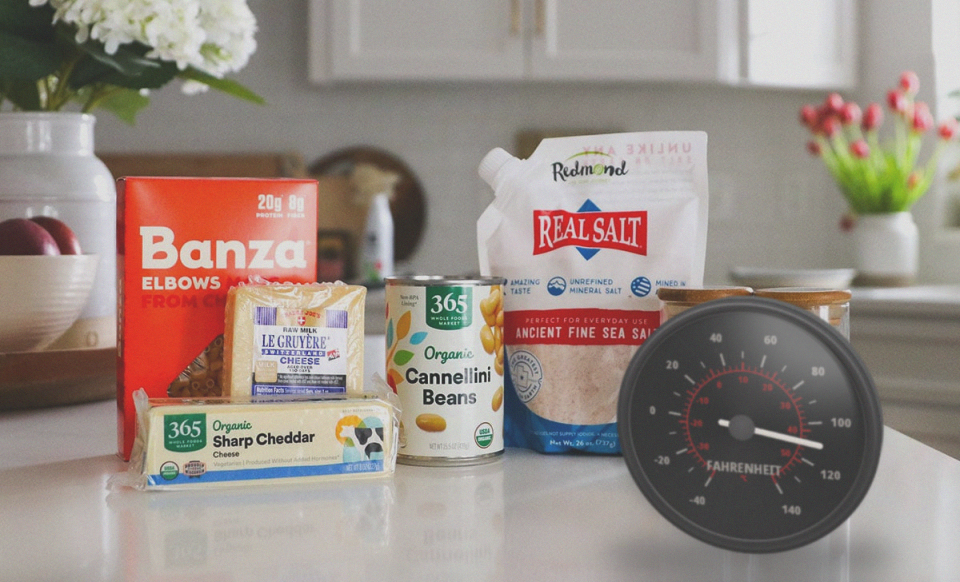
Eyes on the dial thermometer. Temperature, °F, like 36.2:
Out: 110
